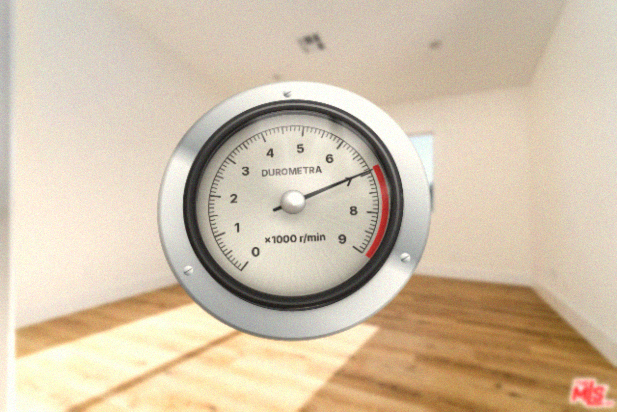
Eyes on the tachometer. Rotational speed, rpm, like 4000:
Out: 7000
